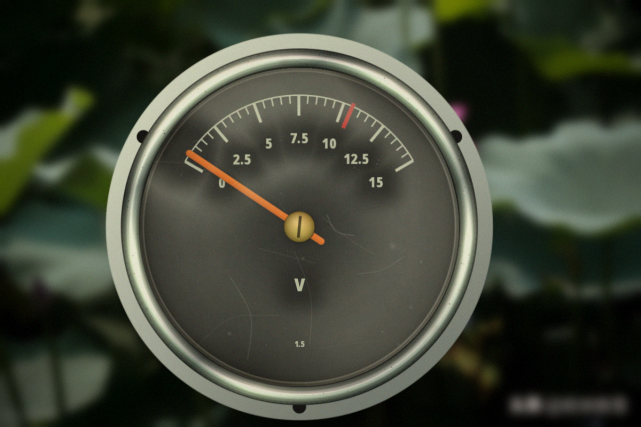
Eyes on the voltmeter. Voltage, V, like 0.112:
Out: 0.5
